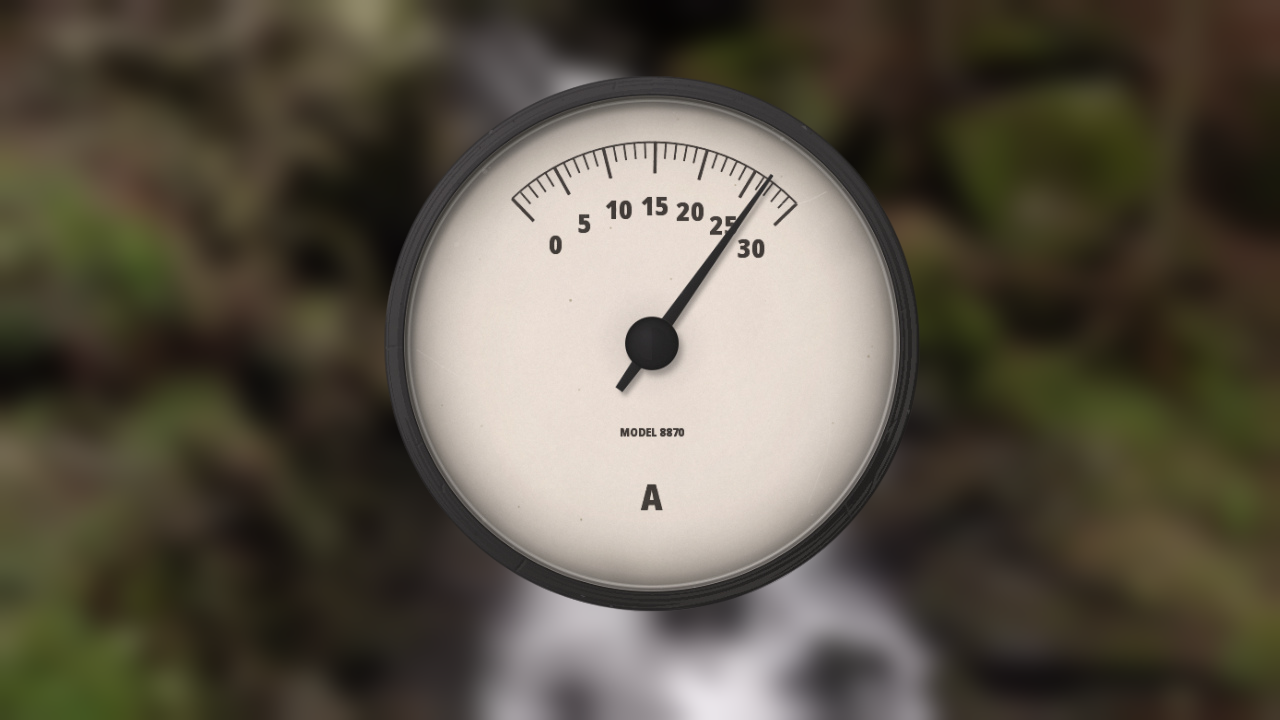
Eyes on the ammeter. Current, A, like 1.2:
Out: 26.5
